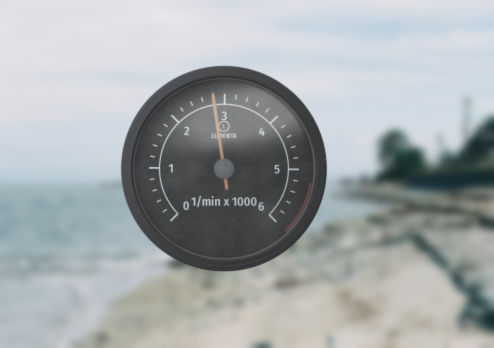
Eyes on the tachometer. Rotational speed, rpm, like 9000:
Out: 2800
